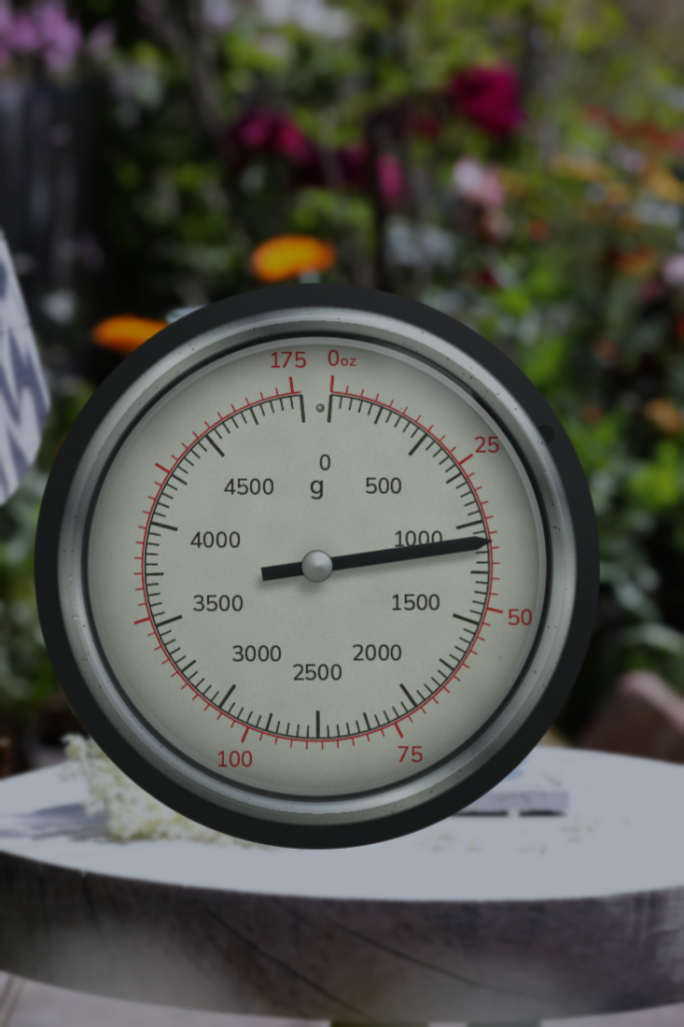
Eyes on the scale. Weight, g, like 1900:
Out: 1100
